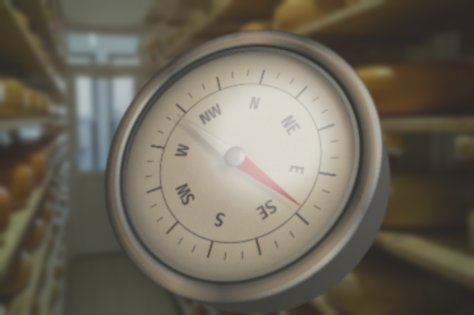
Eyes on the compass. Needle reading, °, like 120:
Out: 115
